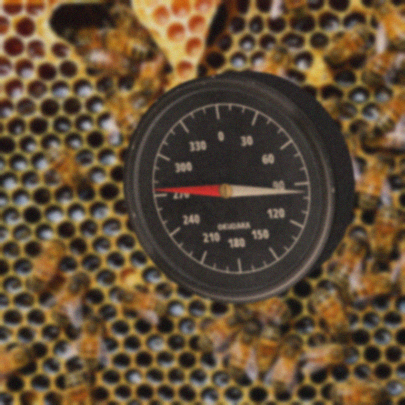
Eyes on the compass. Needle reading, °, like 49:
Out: 275
